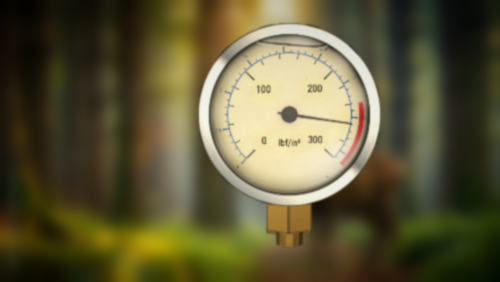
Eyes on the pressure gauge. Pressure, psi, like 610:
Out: 260
